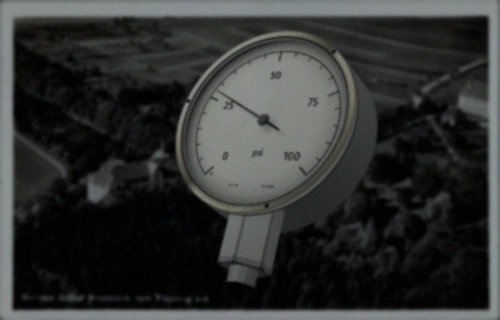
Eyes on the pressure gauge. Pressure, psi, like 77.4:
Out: 27.5
